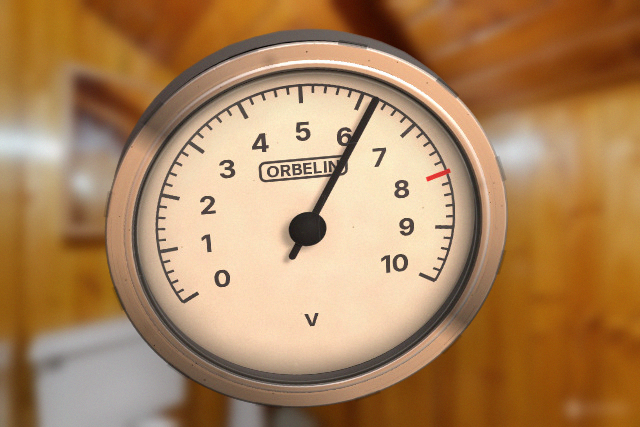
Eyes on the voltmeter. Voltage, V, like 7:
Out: 6.2
